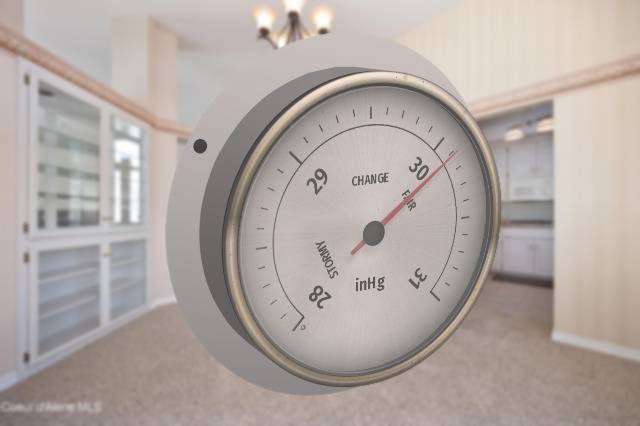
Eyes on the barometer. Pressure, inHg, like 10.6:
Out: 30.1
